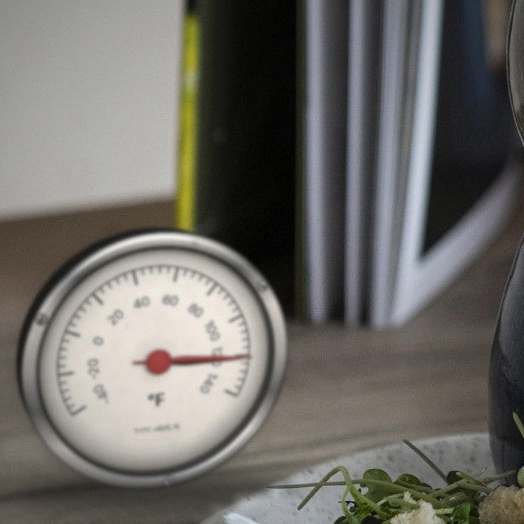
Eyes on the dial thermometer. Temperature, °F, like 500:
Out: 120
